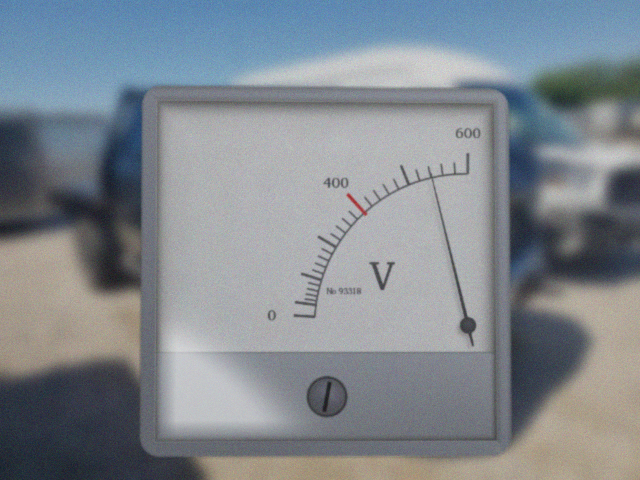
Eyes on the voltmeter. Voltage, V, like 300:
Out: 540
